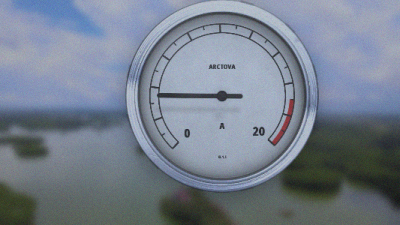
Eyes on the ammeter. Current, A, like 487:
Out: 3.5
